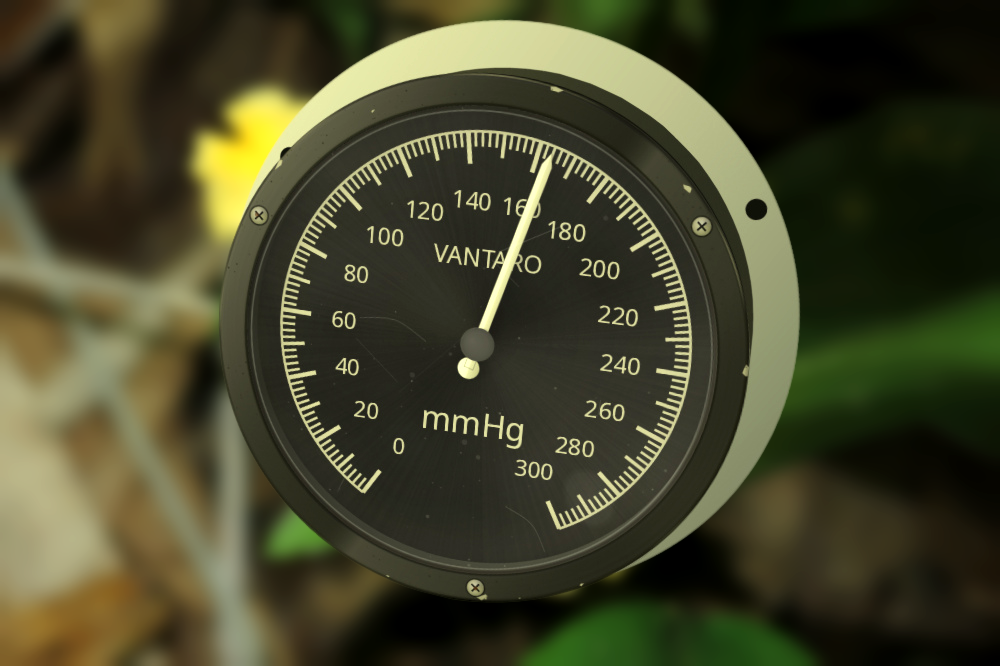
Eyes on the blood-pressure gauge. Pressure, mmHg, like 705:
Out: 164
